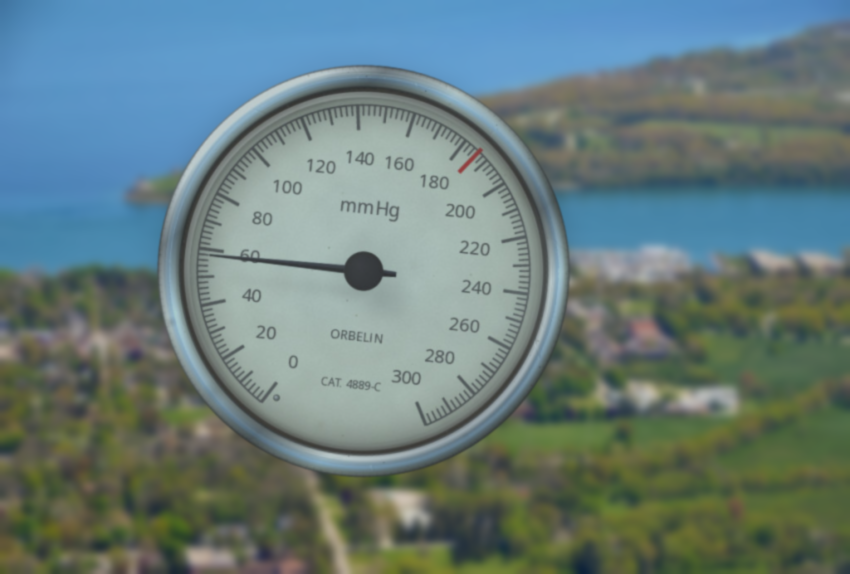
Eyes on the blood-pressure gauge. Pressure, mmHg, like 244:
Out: 58
